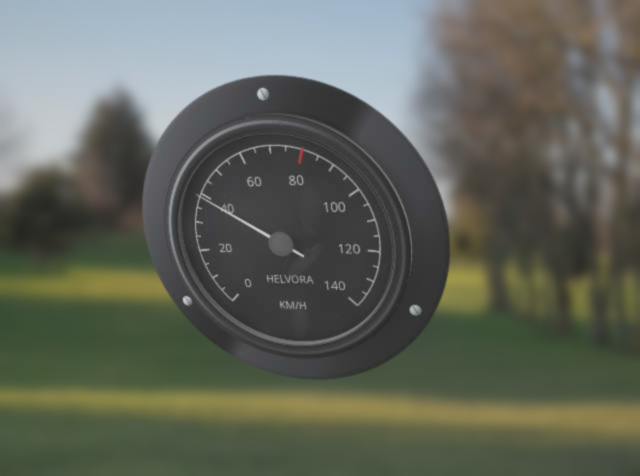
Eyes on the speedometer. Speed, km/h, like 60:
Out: 40
